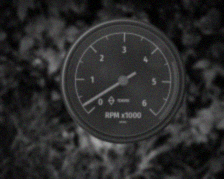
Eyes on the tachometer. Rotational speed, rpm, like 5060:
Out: 250
